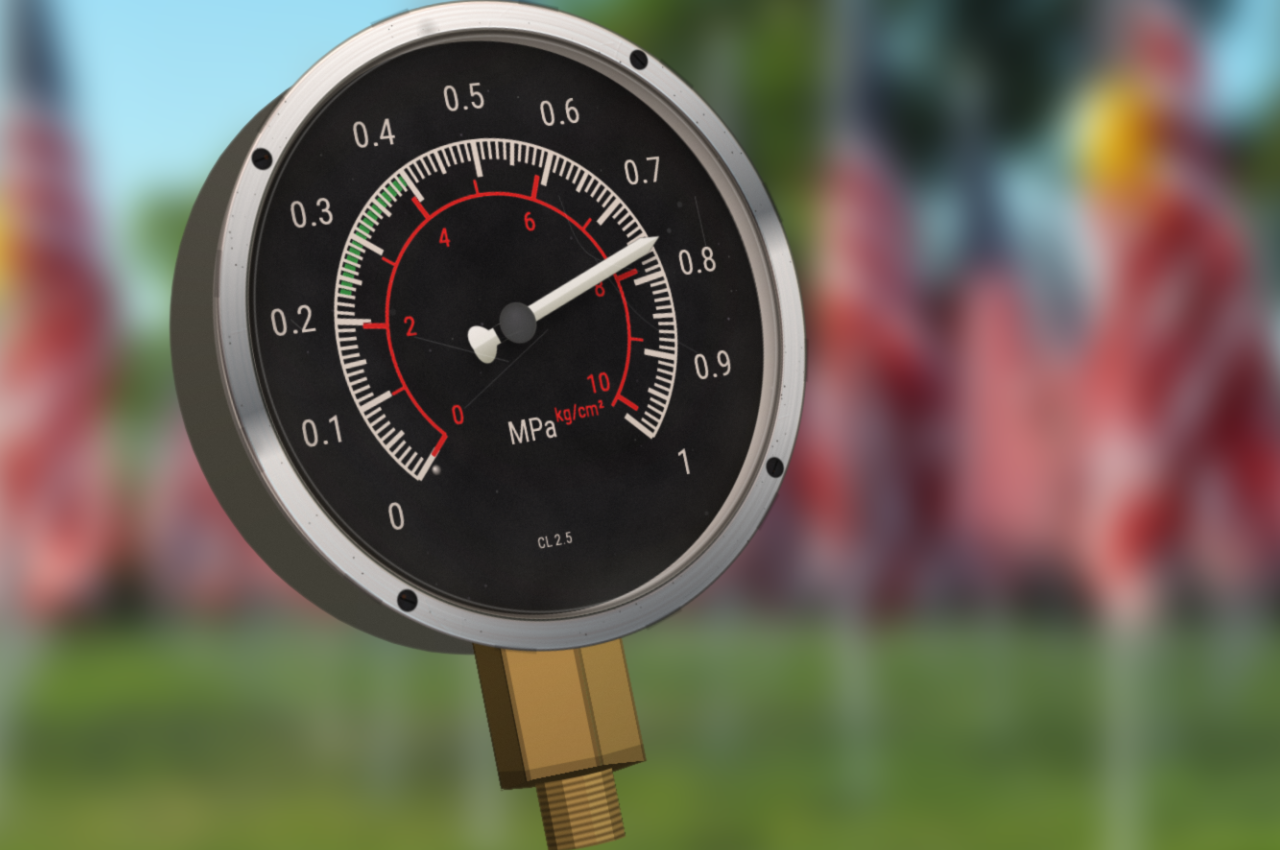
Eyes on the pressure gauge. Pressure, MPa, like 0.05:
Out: 0.76
